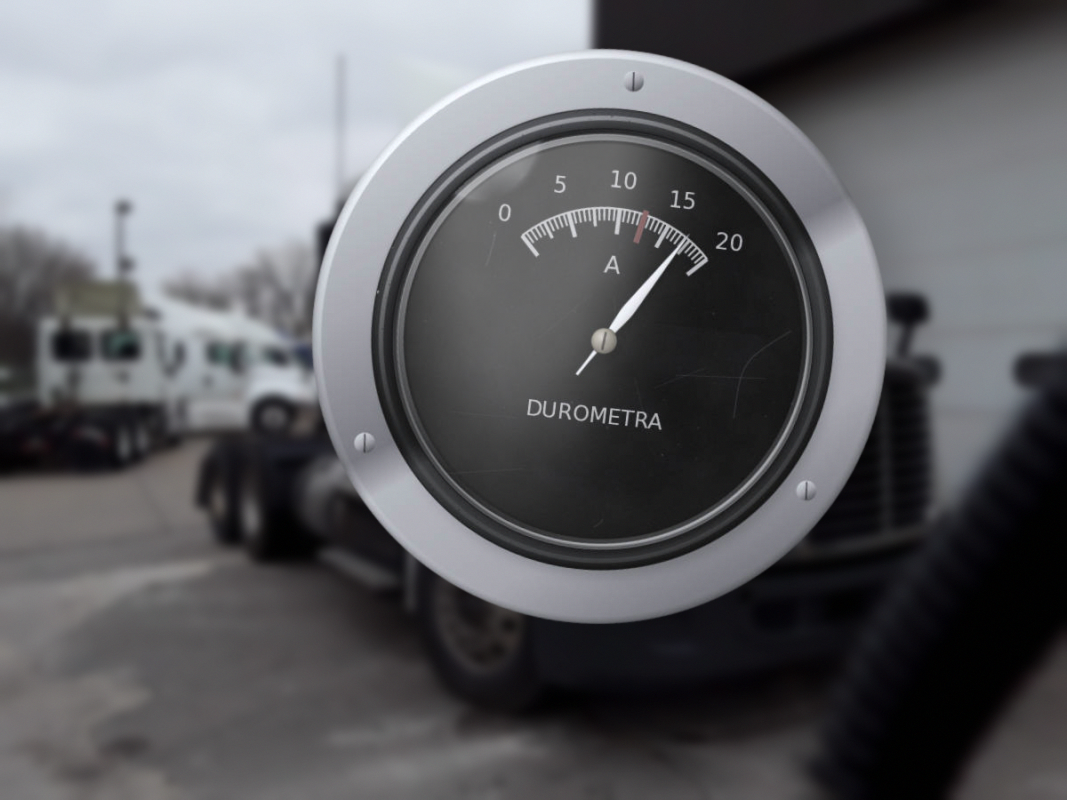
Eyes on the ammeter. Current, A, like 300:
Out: 17
